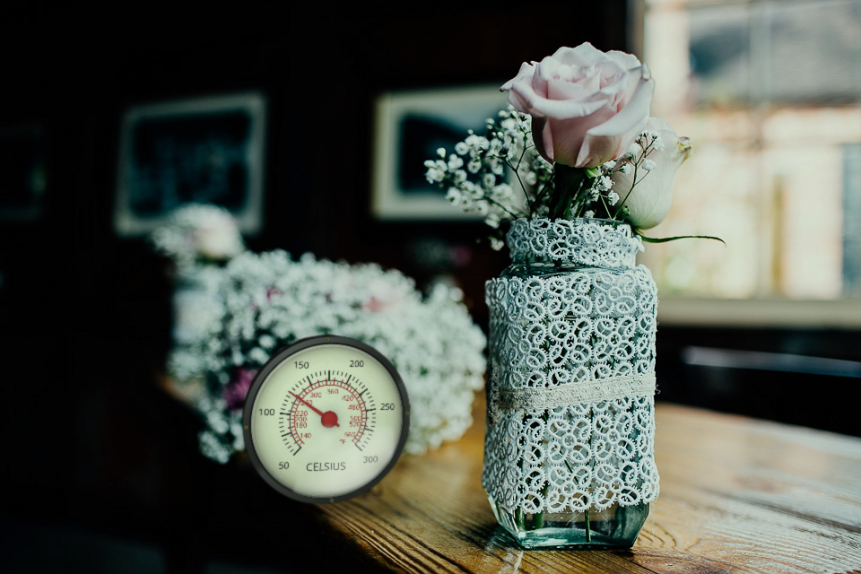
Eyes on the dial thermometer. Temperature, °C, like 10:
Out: 125
